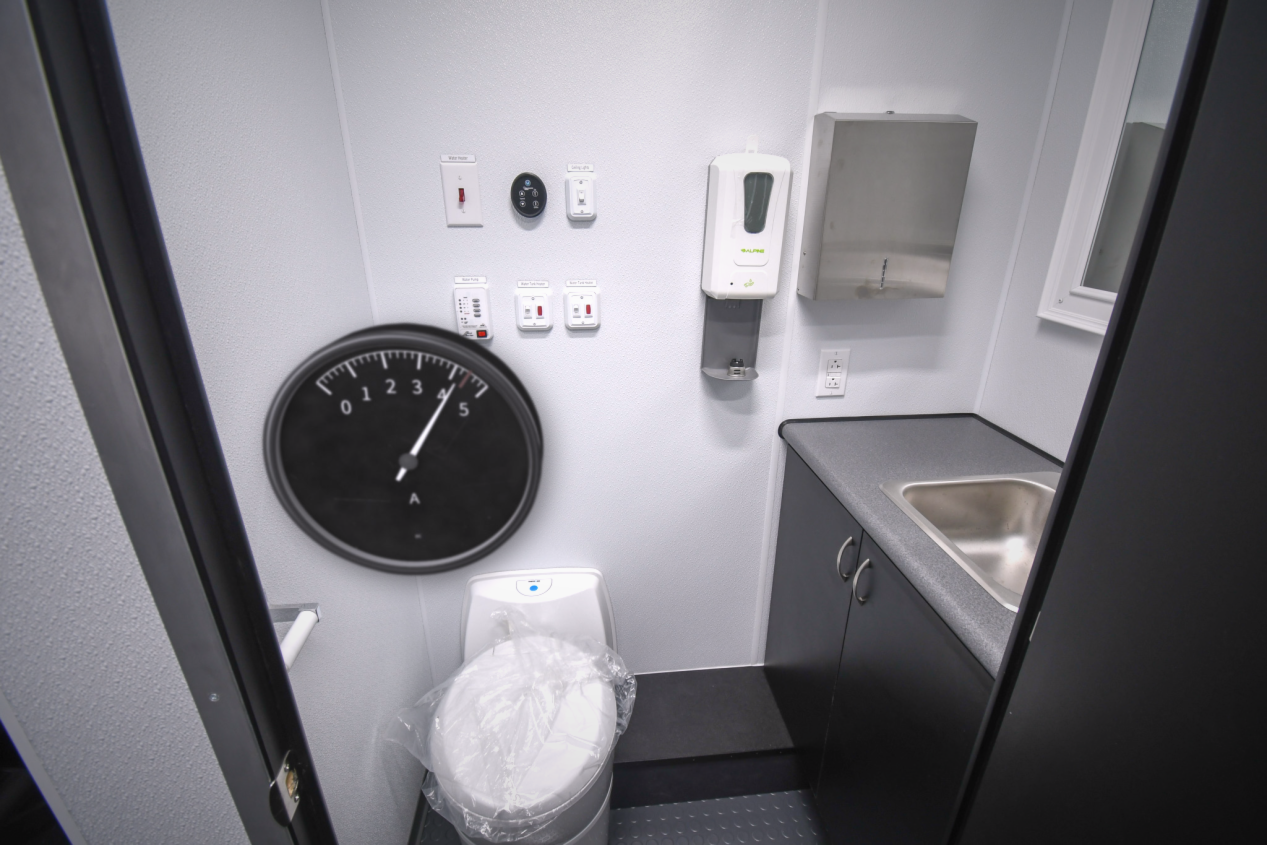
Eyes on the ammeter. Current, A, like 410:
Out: 4.2
